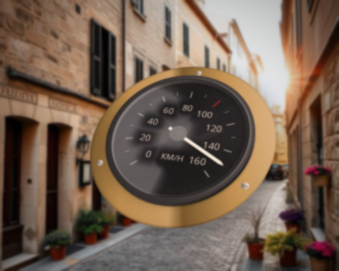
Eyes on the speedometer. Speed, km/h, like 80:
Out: 150
